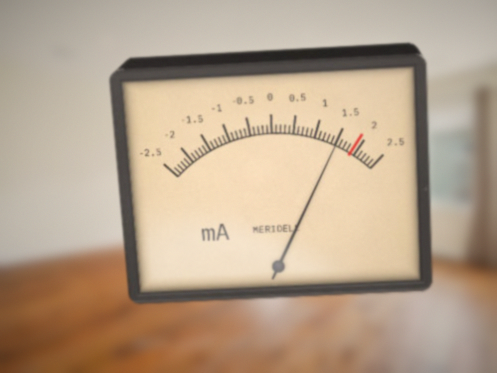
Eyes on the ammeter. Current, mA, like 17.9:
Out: 1.5
